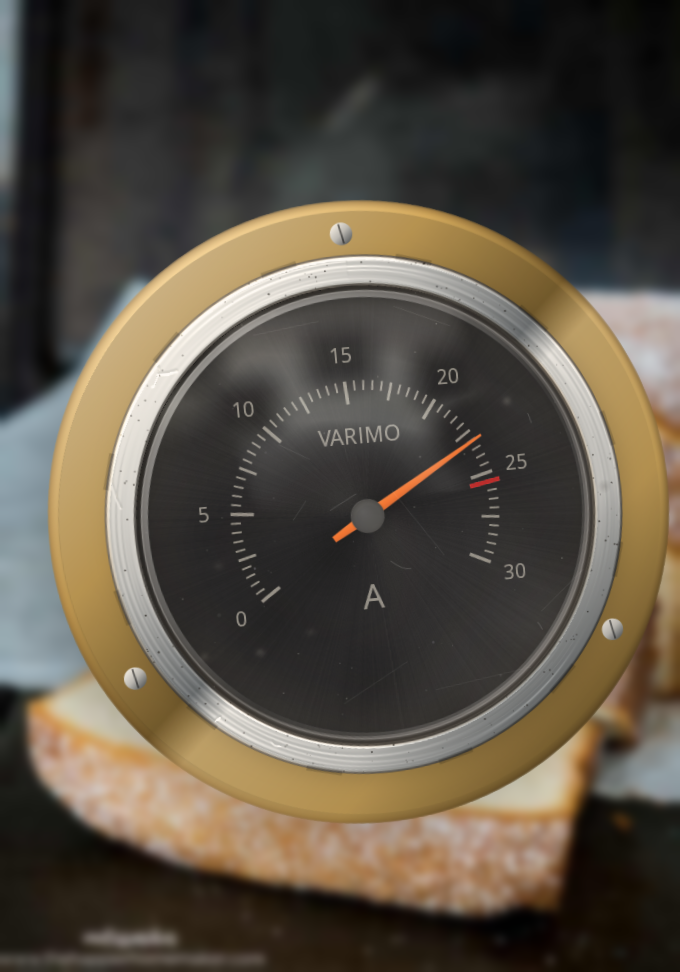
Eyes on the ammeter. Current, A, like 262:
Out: 23
